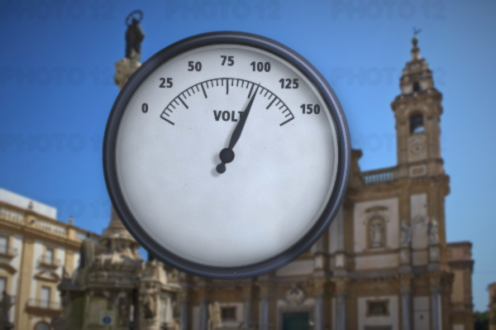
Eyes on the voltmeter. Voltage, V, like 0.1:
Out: 105
